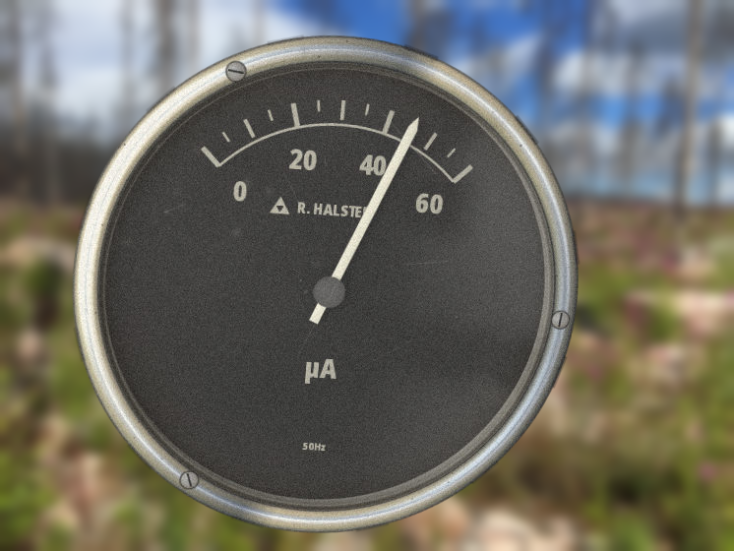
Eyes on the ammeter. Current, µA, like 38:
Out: 45
